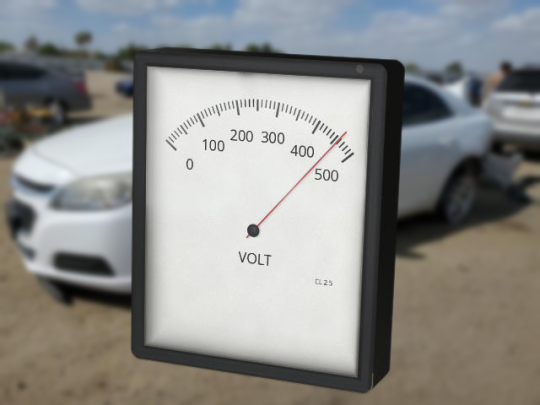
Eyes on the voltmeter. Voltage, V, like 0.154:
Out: 460
